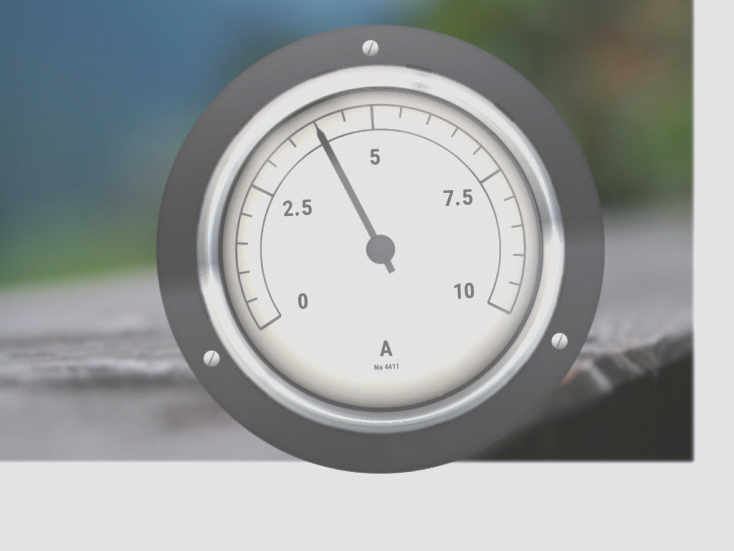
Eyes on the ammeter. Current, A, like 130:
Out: 4
